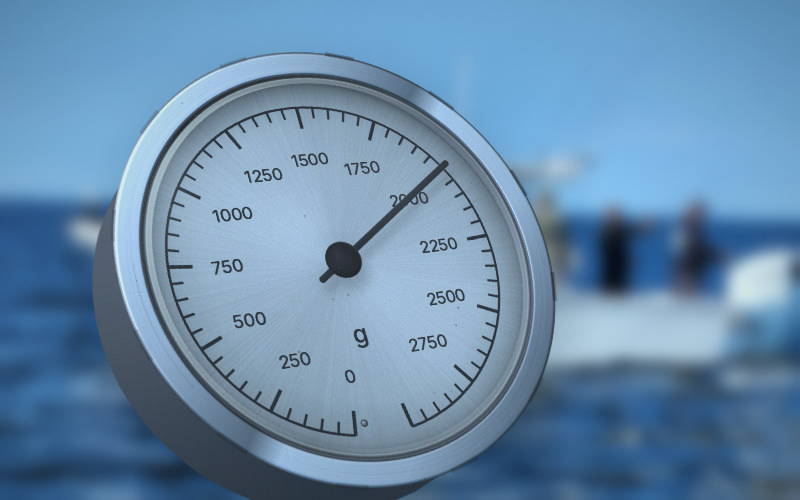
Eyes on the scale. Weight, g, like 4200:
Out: 2000
